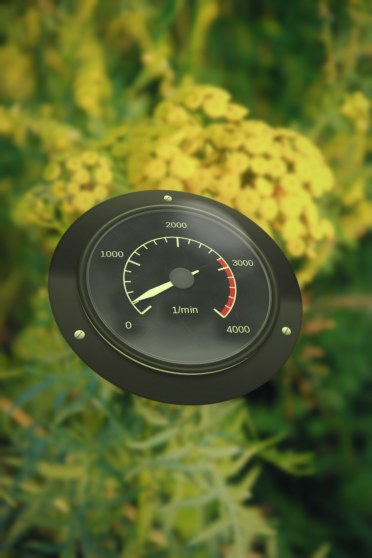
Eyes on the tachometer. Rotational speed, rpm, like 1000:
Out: 200
